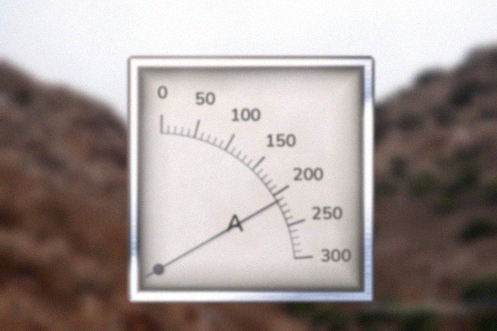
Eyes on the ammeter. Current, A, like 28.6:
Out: 210
